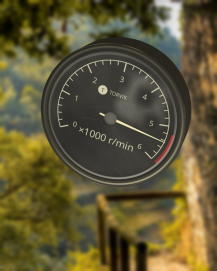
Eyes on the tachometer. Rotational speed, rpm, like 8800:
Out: 5400
